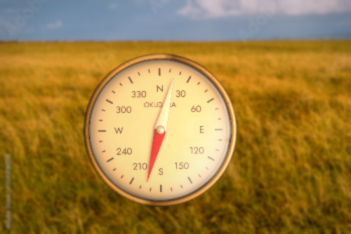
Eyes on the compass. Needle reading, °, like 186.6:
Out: 195
